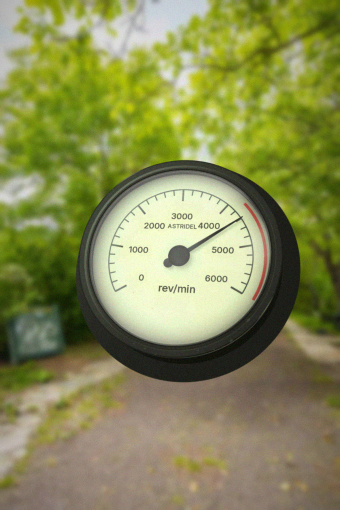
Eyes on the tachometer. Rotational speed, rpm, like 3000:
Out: 4400
